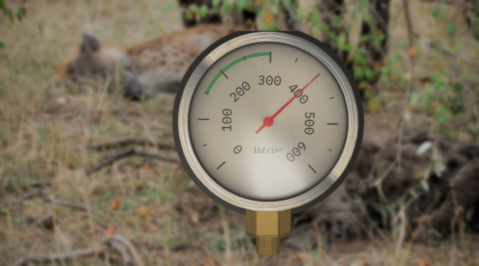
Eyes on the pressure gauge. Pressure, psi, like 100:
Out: 400
